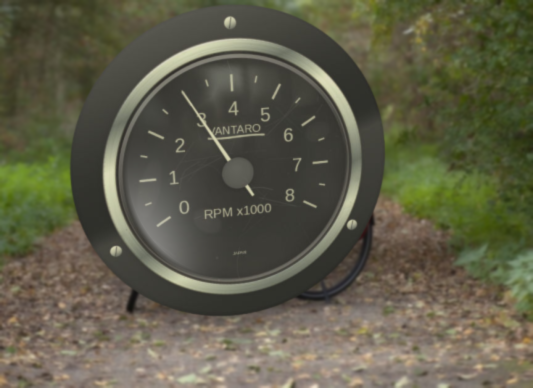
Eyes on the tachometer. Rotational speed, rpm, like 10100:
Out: 3000
